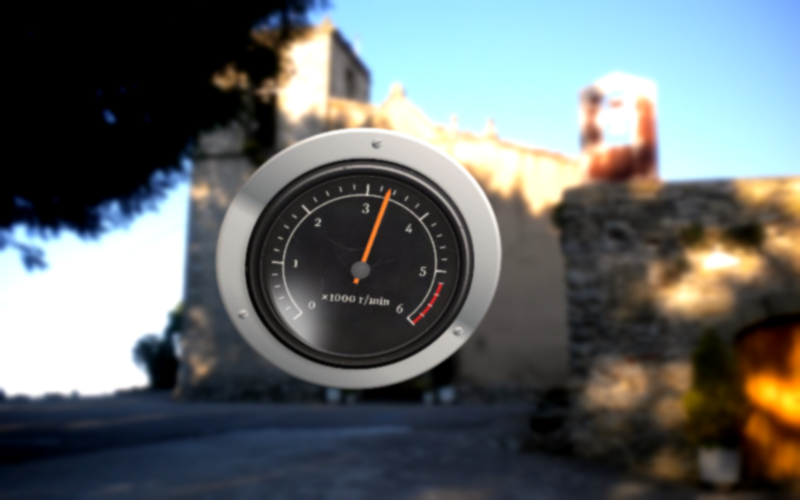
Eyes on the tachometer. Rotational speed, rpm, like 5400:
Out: 3300
